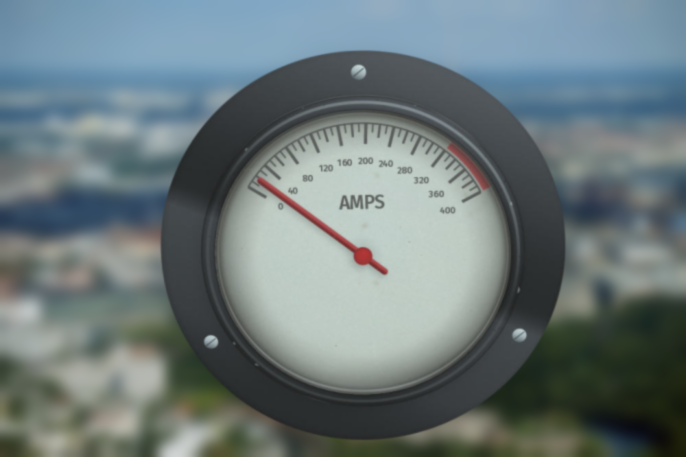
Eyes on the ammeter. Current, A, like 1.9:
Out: 20
